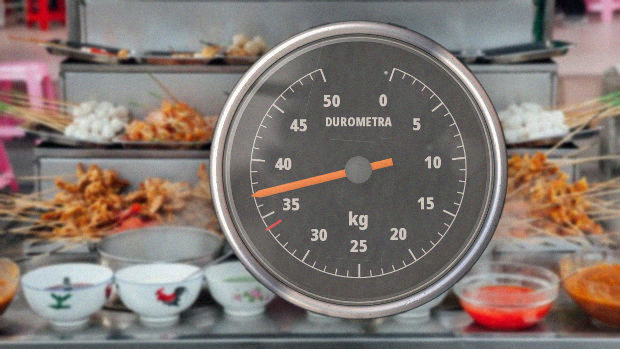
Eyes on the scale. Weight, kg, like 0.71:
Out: 37
